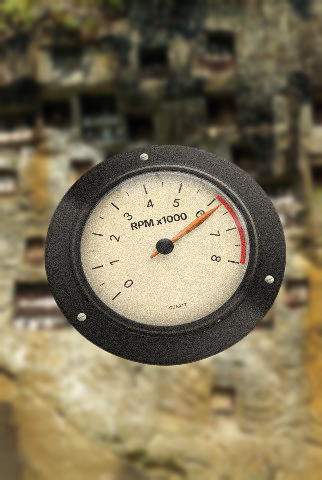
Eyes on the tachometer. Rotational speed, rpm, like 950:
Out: 6250
